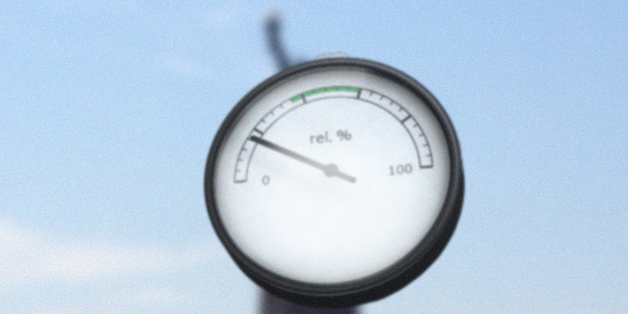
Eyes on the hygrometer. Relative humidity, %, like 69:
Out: 16
